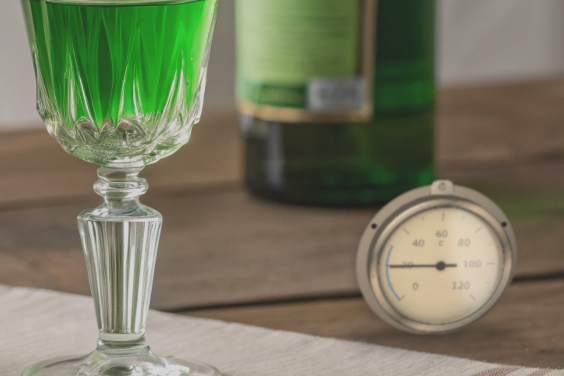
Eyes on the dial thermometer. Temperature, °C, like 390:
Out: 20
